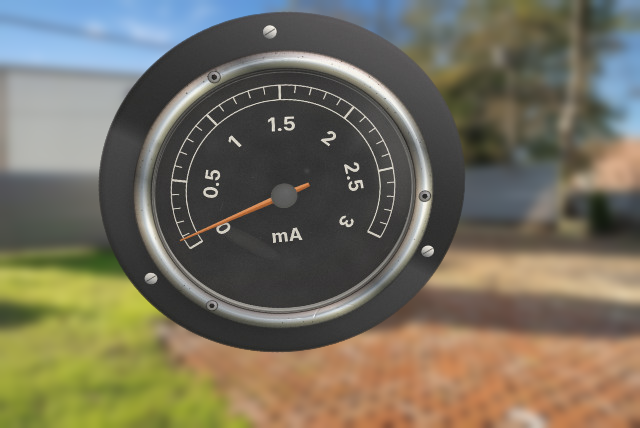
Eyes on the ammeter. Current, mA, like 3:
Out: 0.1
